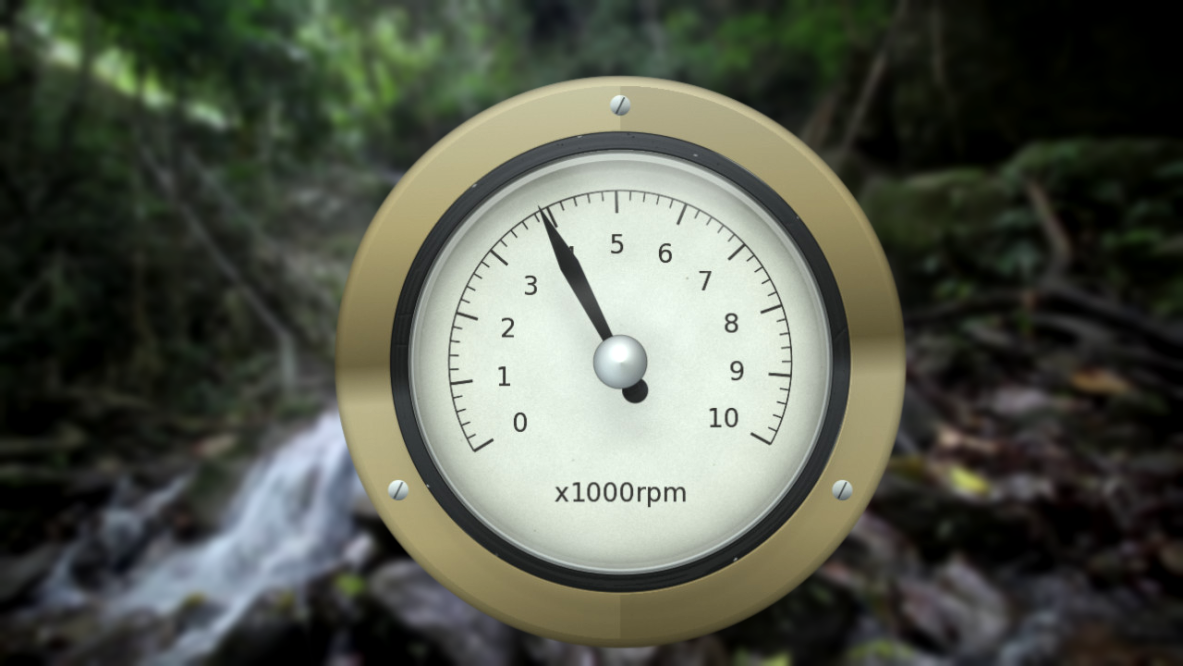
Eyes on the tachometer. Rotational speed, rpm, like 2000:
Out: 3900
